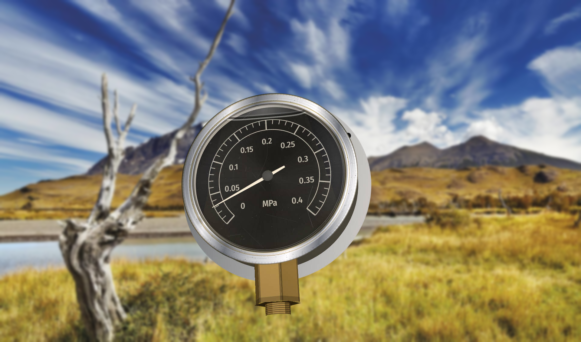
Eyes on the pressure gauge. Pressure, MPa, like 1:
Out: 0.03
